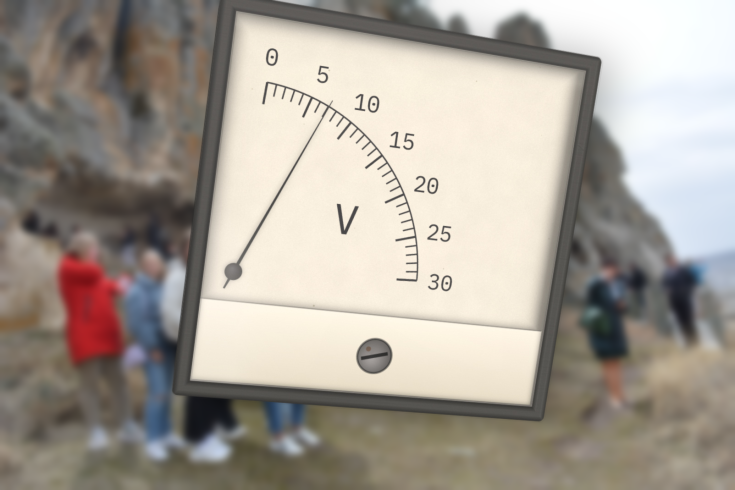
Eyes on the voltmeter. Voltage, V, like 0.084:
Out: 7
